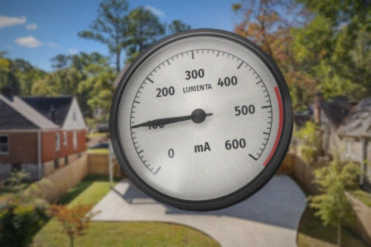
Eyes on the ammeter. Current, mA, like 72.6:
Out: 100
